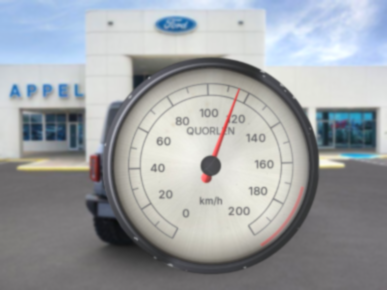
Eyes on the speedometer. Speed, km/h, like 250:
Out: 115
